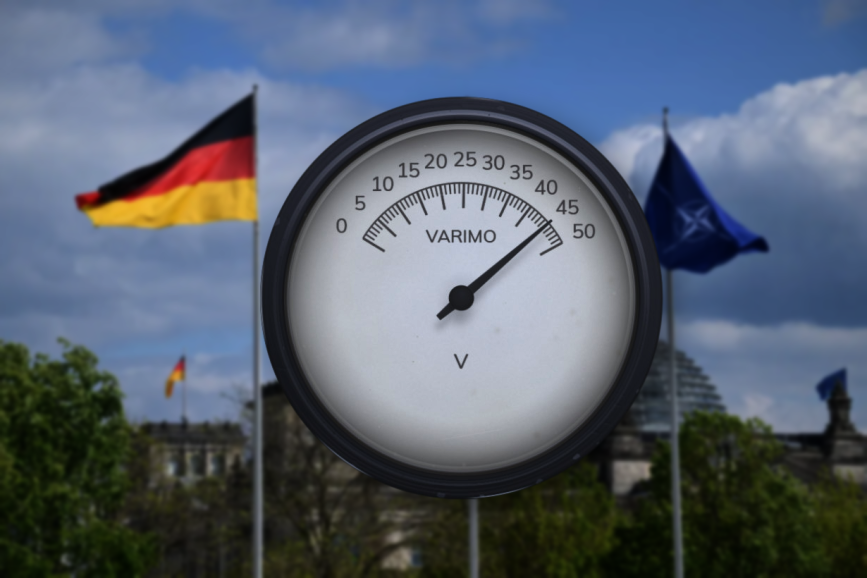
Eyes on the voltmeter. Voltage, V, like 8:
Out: 45
